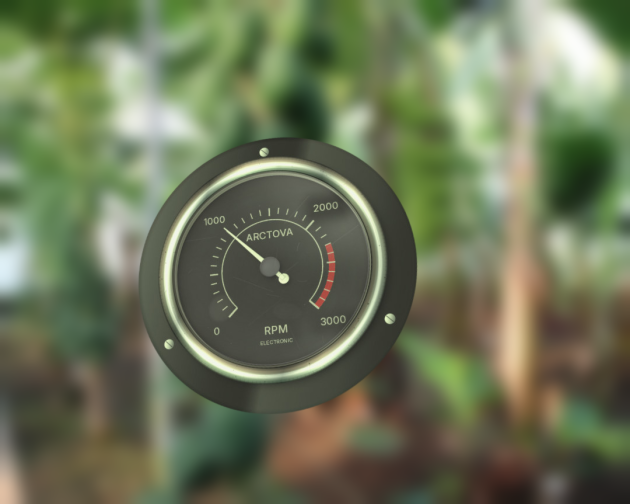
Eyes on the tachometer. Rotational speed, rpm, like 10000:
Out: 1000
